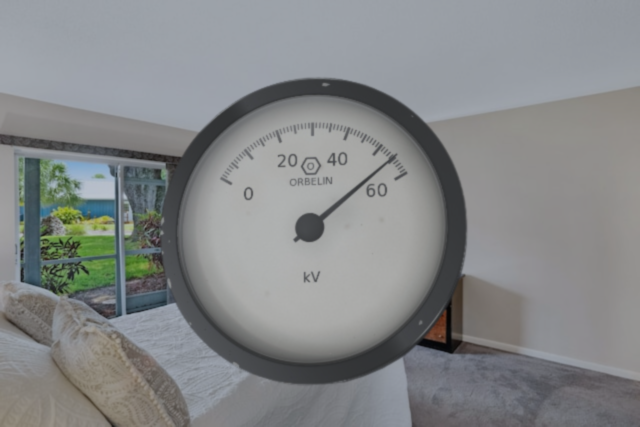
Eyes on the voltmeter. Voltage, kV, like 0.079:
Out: 55
